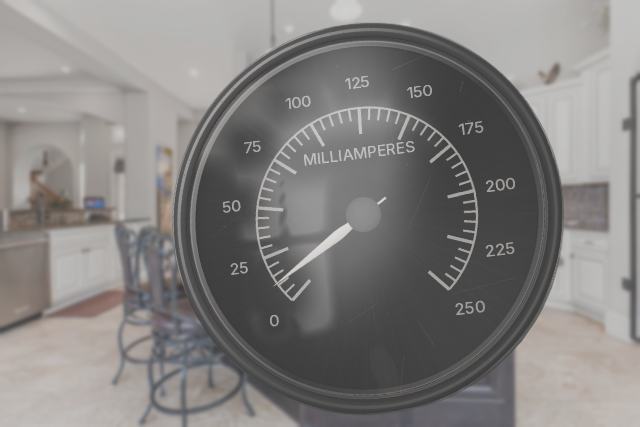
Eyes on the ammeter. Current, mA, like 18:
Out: 10
